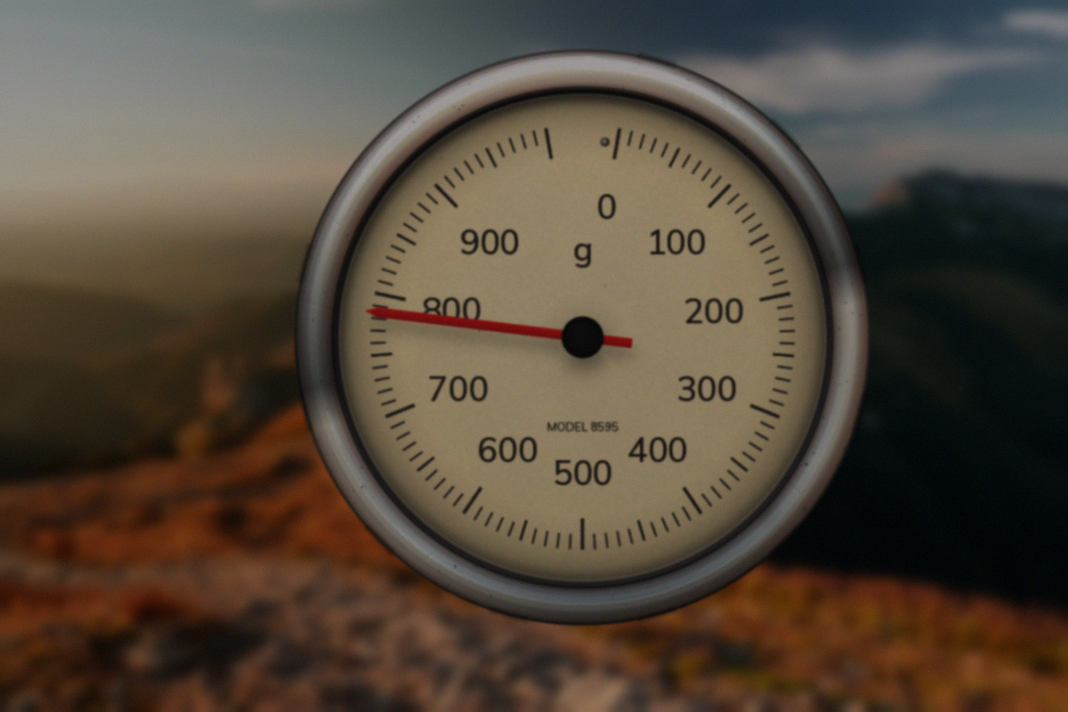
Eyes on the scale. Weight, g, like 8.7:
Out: 785
